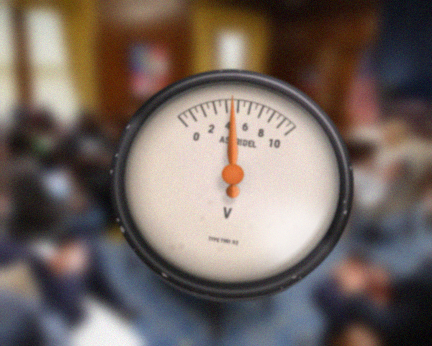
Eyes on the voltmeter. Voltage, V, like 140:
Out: 4.5
